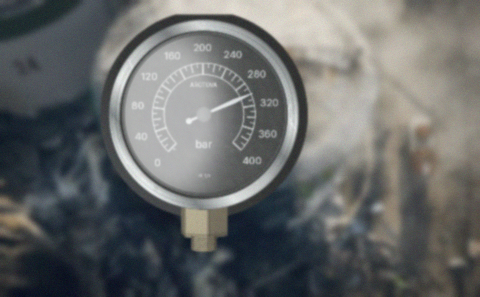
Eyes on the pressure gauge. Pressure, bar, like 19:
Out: 300
